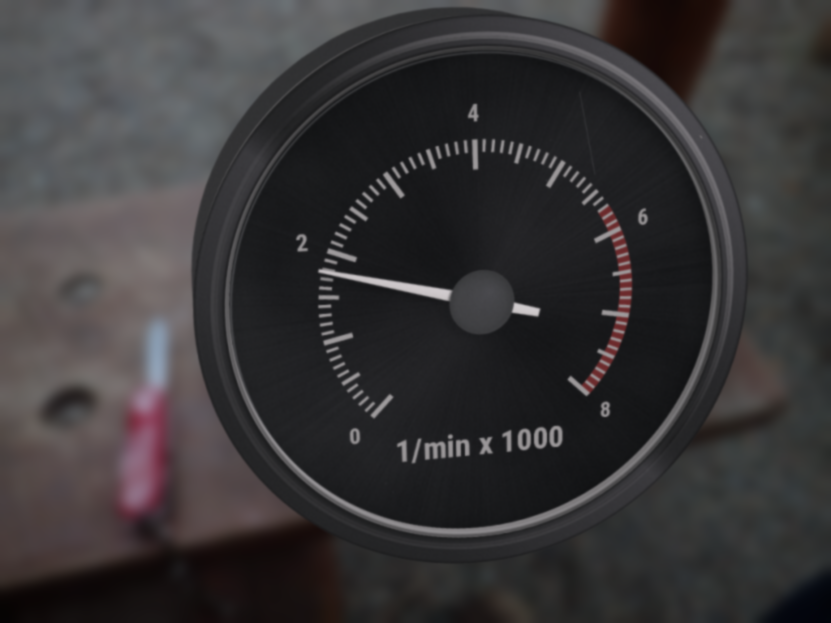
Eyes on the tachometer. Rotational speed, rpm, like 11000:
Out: 1800
